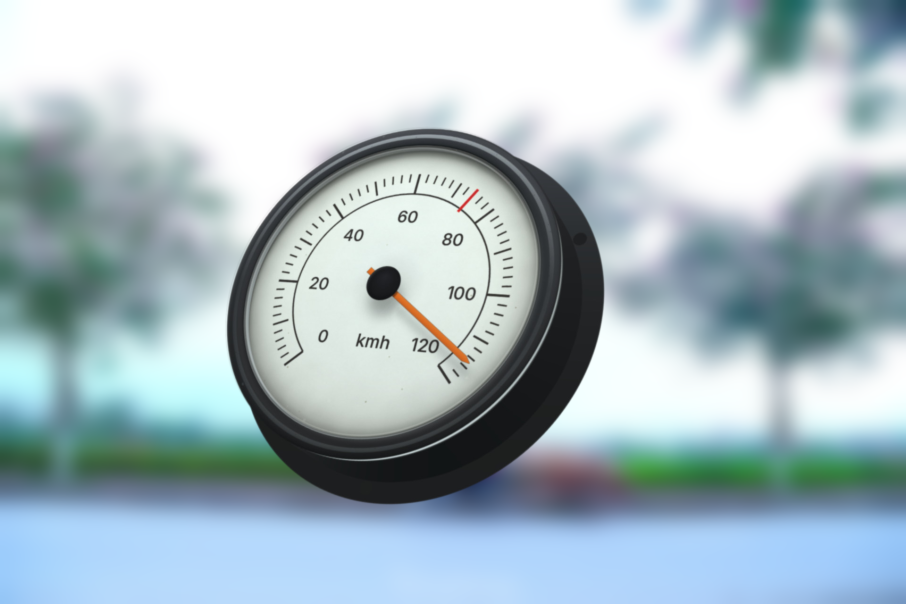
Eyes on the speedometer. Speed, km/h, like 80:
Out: 115
